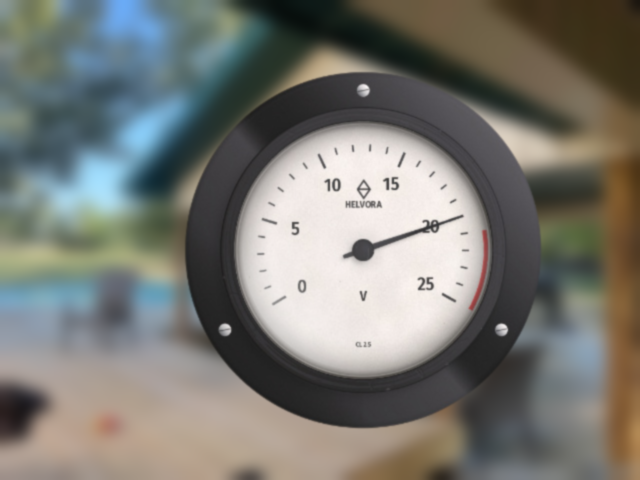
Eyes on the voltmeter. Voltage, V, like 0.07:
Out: 20
